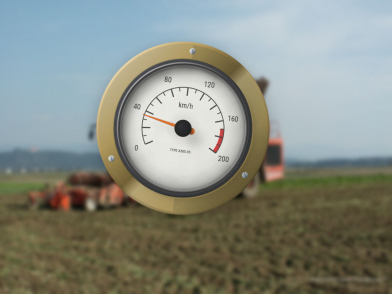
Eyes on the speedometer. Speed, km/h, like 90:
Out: 35
